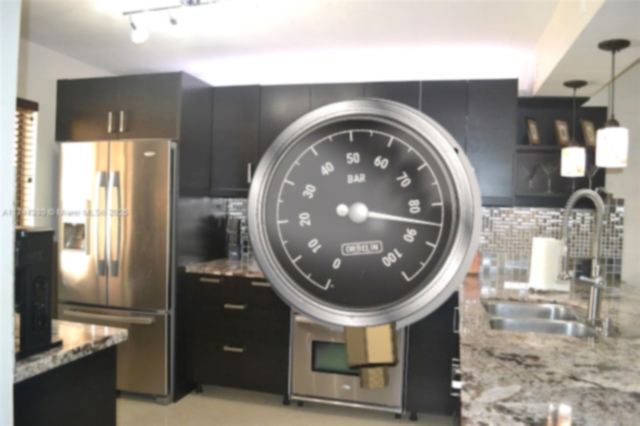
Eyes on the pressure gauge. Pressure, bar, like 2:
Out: 85
